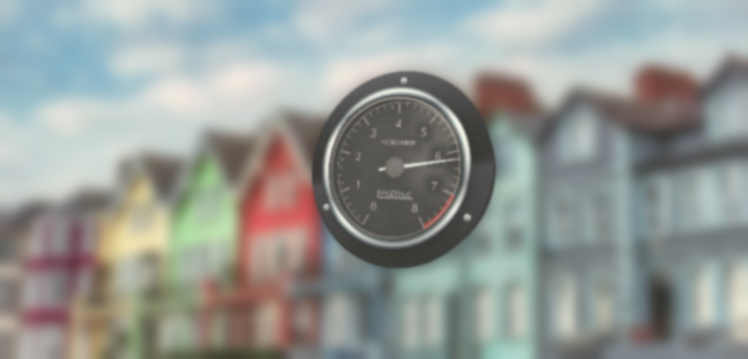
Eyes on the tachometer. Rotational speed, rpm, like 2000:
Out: 6200
